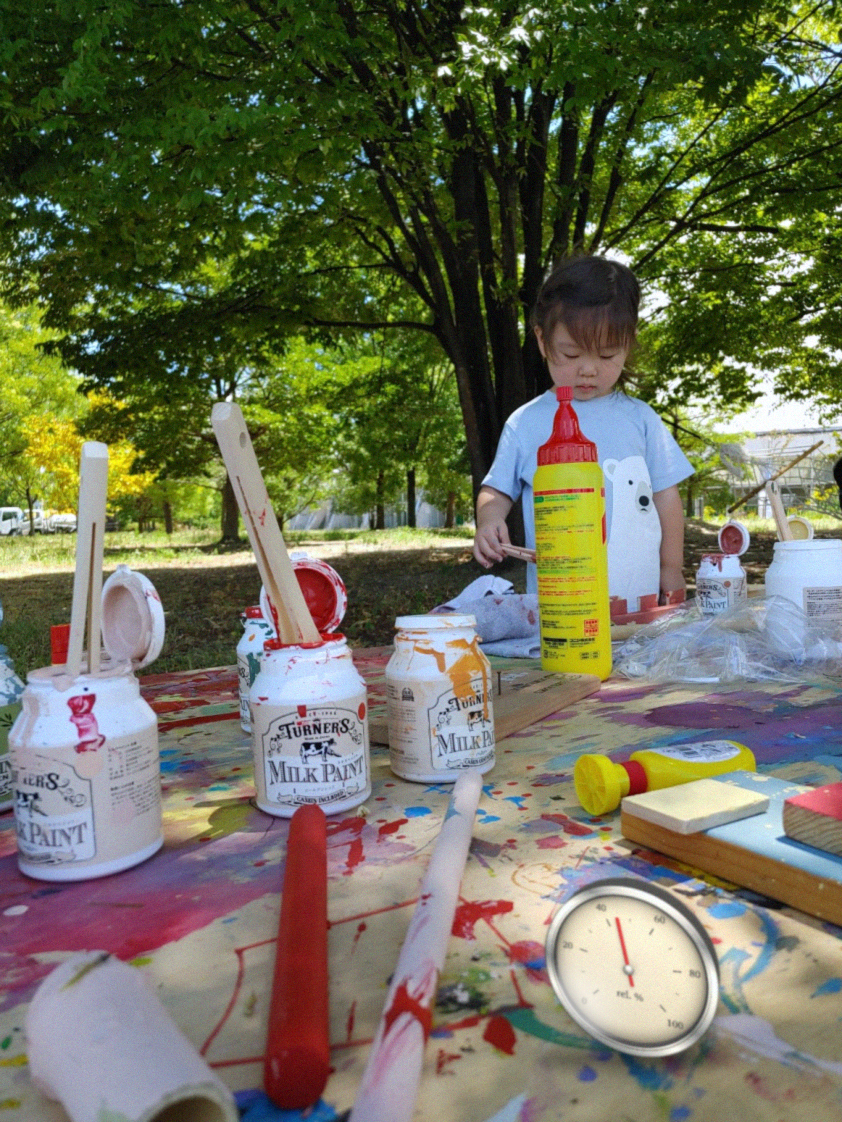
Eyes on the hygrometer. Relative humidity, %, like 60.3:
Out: 45
